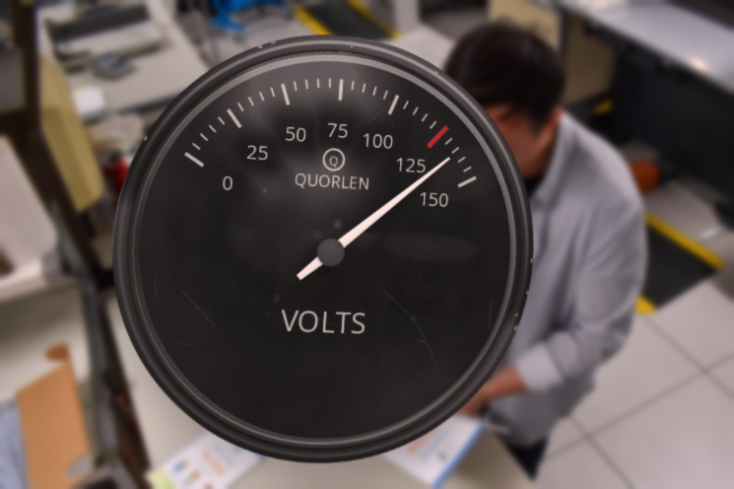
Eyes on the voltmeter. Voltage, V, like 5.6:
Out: 135
